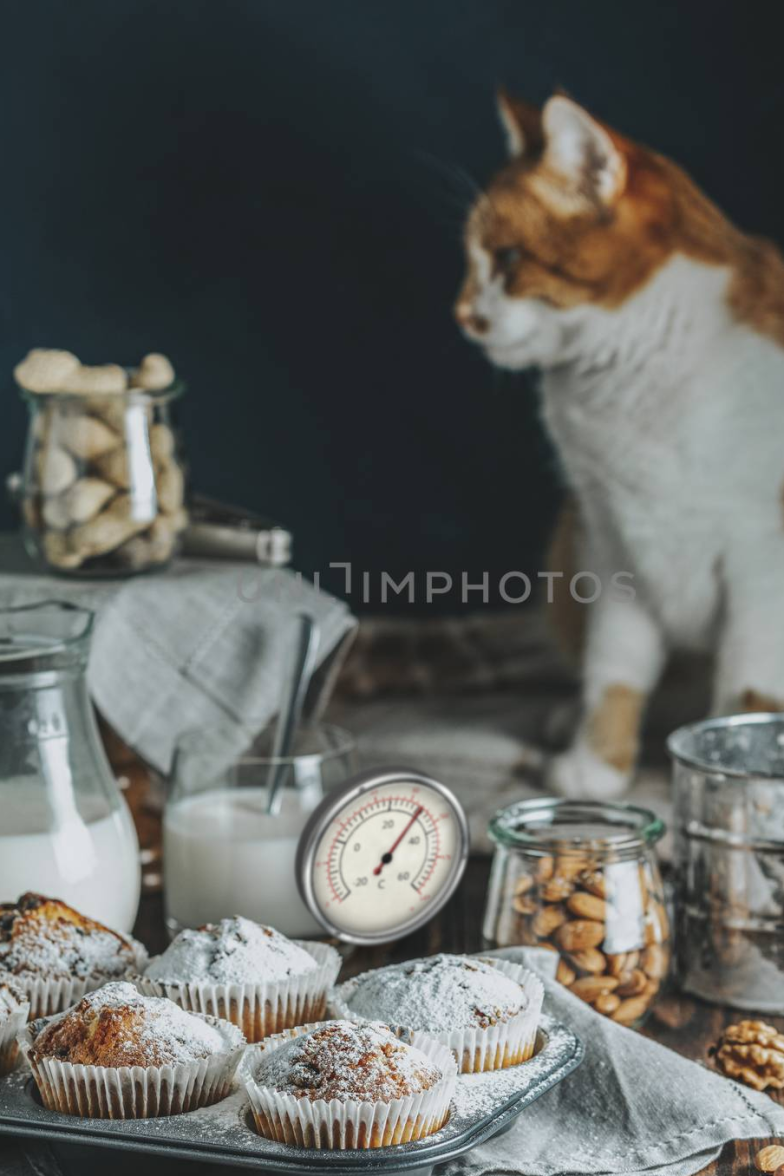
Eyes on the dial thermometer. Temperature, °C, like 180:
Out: 30
